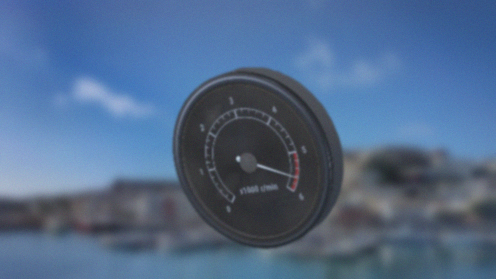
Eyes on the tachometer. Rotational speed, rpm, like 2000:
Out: 5600
